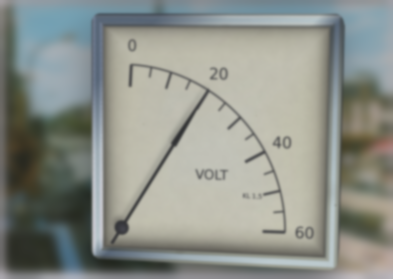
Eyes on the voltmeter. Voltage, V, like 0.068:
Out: 20
